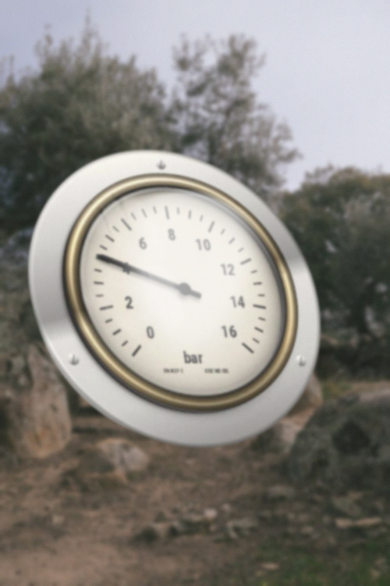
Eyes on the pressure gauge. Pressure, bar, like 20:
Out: 4
